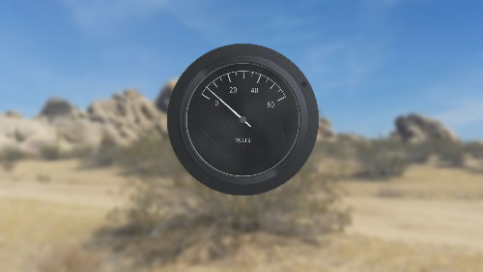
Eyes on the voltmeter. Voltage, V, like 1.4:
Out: 5
